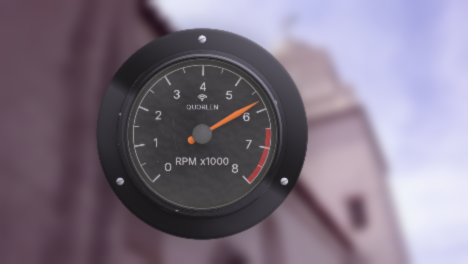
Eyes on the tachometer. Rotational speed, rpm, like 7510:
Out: 5750
